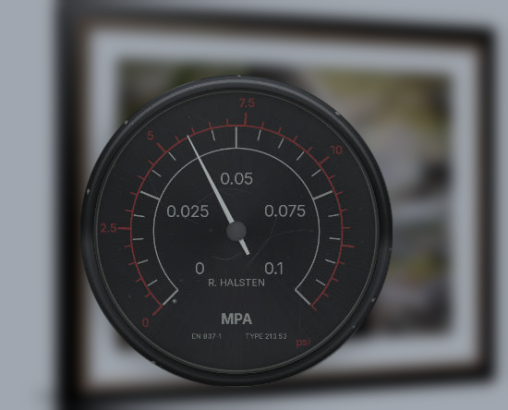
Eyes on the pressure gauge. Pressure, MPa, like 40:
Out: 0.04
